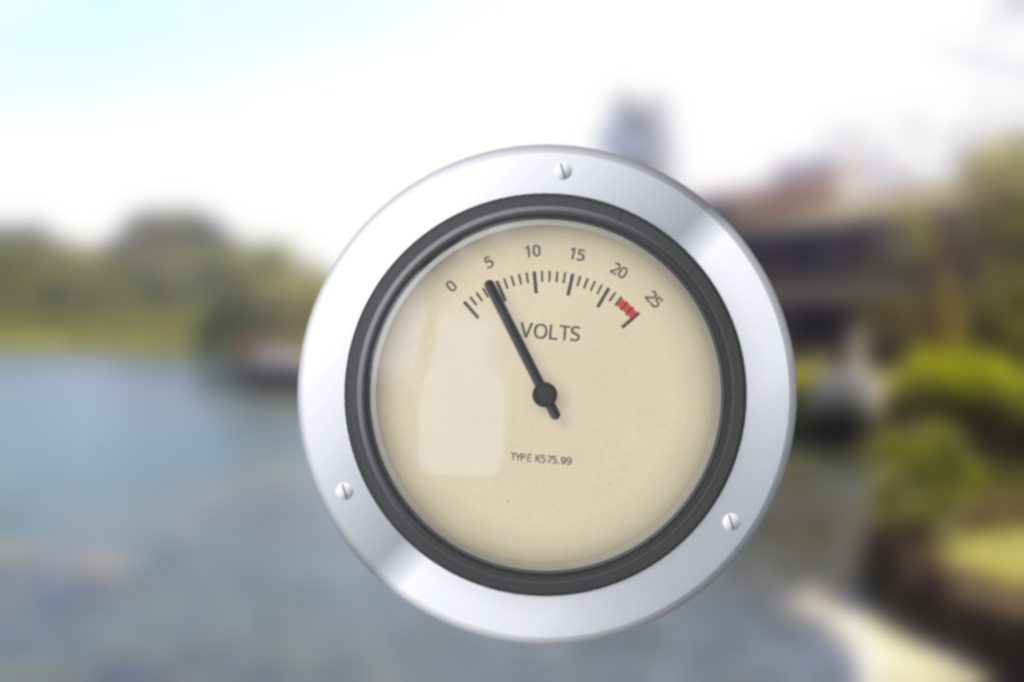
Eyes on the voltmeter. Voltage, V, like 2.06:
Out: 4
